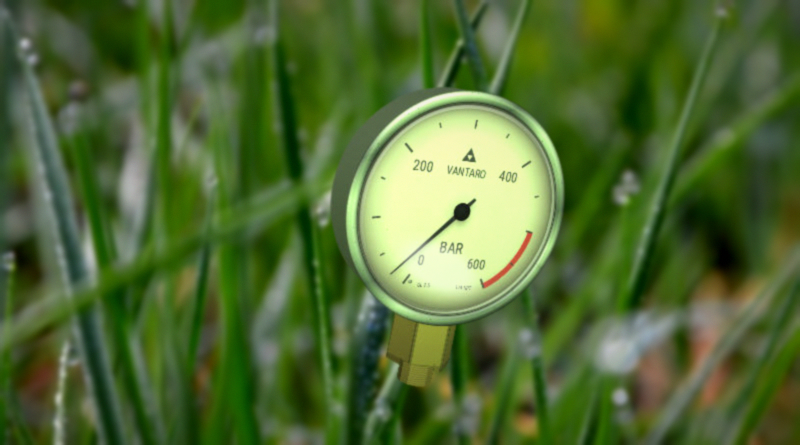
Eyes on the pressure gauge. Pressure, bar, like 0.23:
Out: 25
